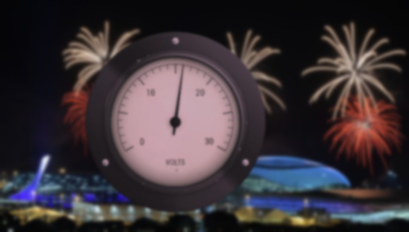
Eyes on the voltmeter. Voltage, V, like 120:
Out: 16
